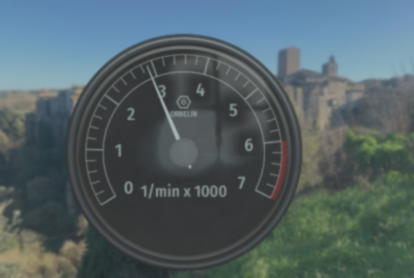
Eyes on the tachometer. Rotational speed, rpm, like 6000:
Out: 2900
